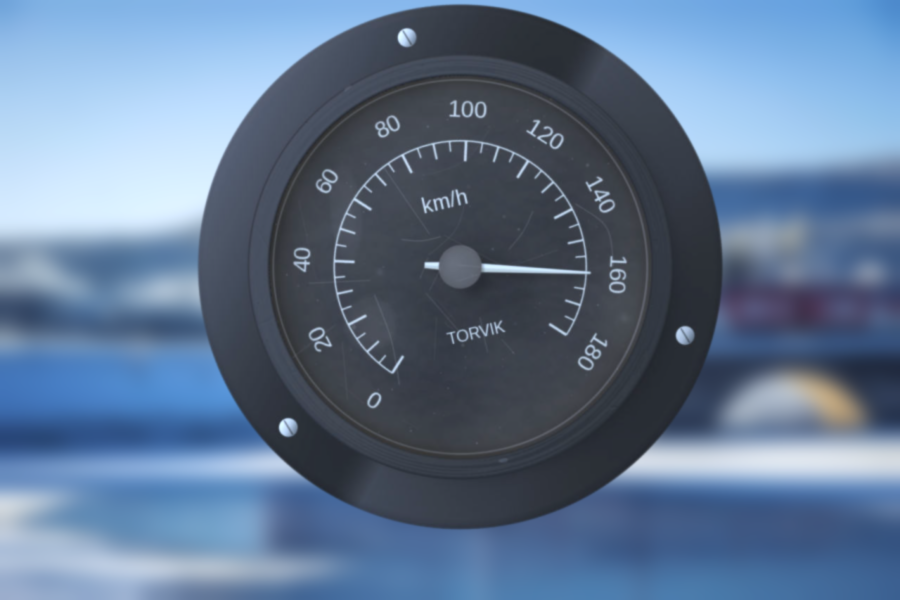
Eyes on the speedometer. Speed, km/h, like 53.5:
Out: 160
